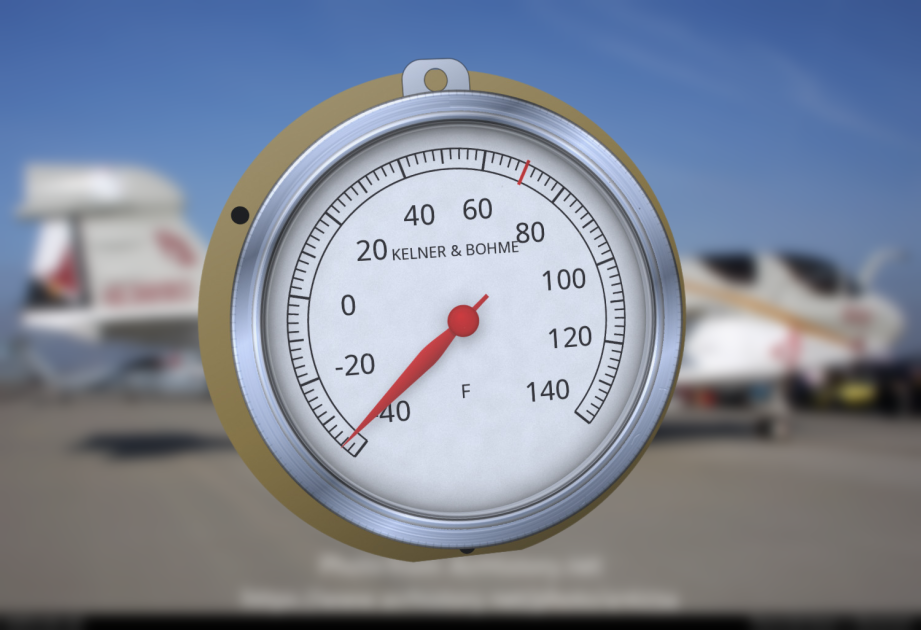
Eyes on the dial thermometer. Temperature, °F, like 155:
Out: -36
